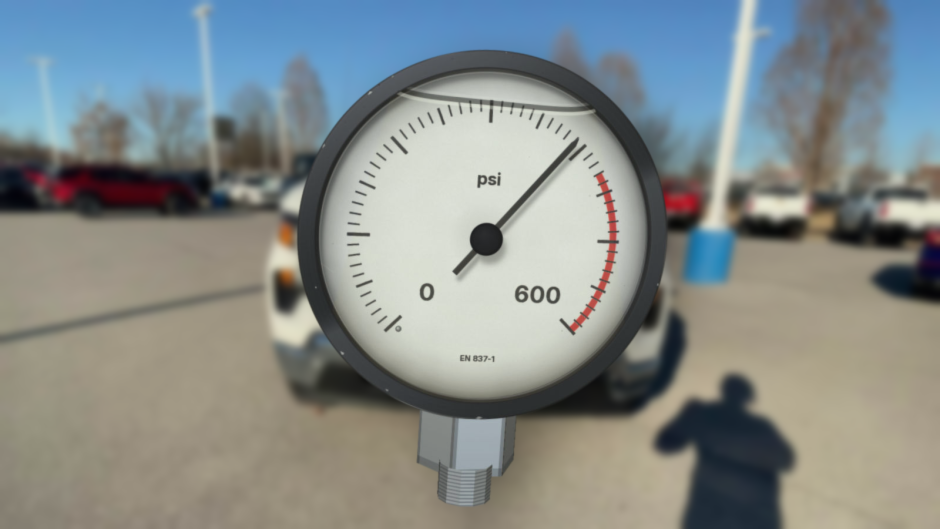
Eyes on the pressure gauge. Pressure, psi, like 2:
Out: 390
